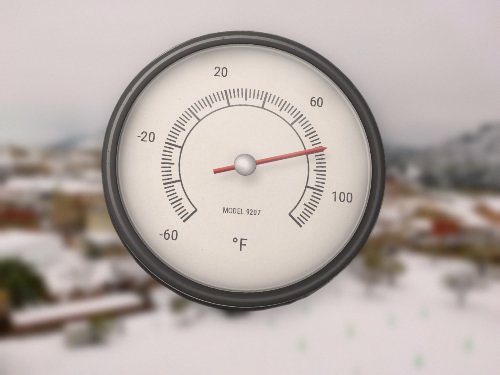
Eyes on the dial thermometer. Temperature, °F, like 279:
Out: 80
